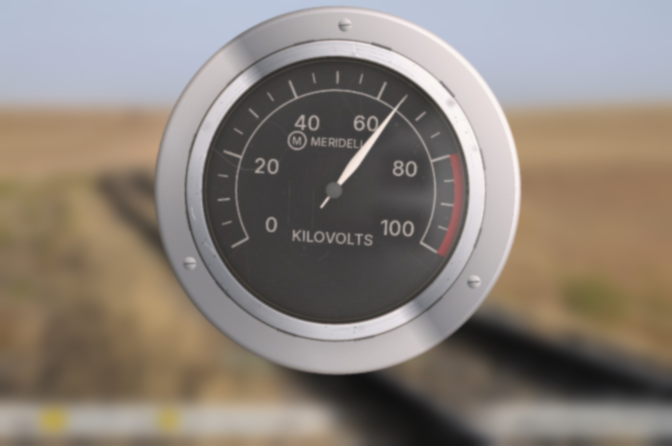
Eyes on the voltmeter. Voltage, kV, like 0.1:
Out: 65
